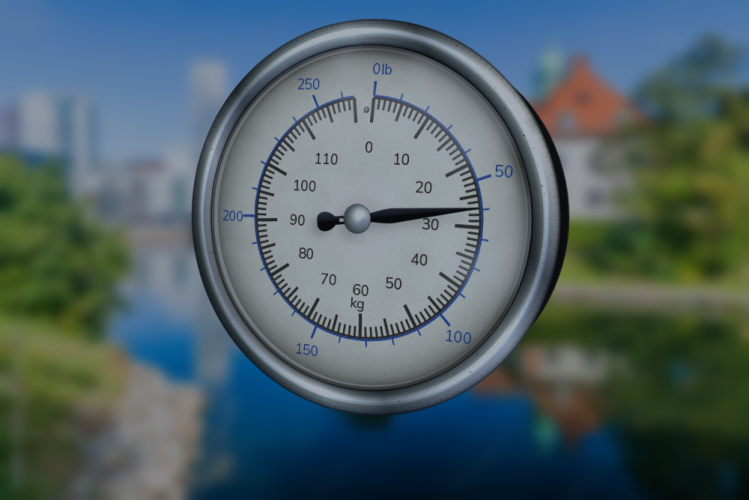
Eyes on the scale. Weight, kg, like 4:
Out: 27
